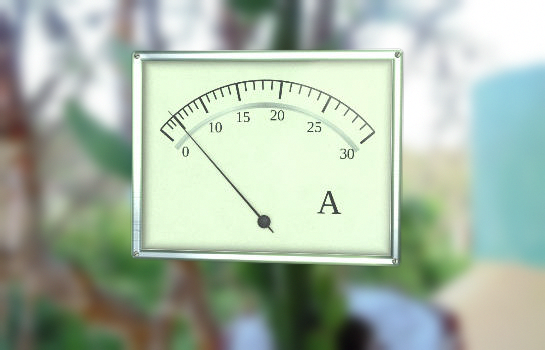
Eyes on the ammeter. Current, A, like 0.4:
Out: 5
